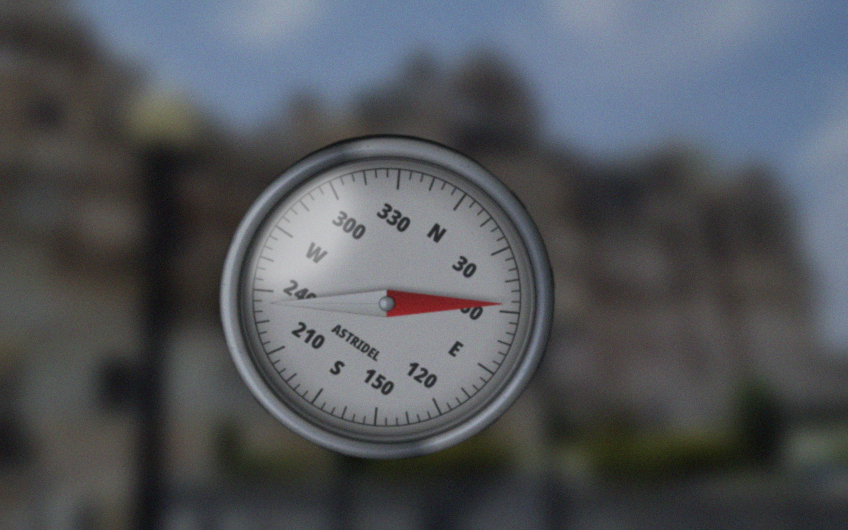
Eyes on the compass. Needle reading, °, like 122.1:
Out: 55
